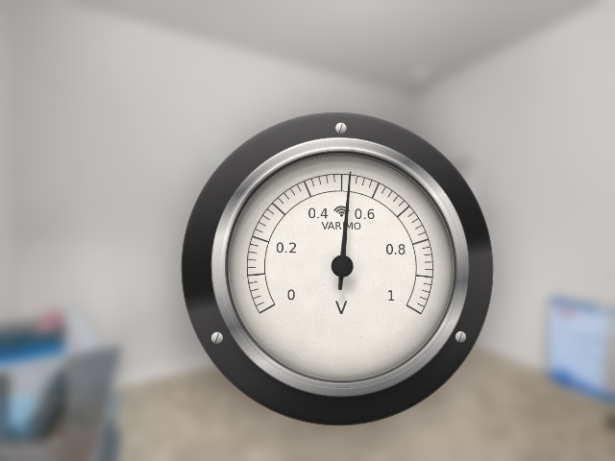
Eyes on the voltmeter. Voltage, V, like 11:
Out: 0.52
